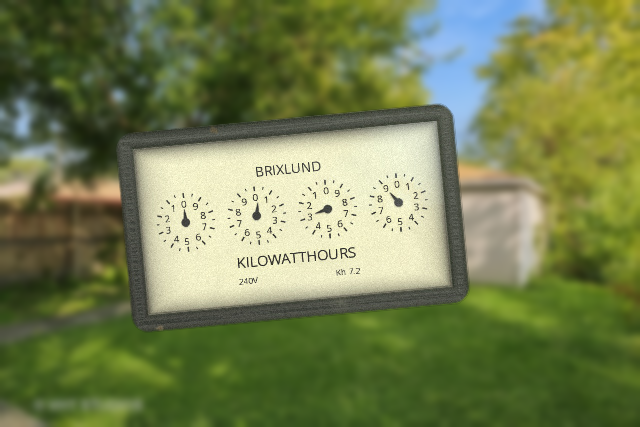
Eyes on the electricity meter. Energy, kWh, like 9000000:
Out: 29
